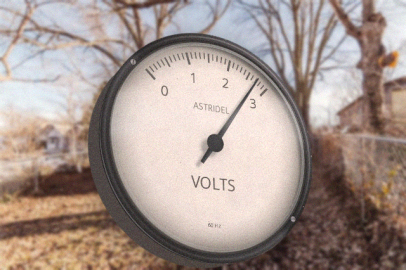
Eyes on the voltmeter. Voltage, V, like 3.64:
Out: 2.7
